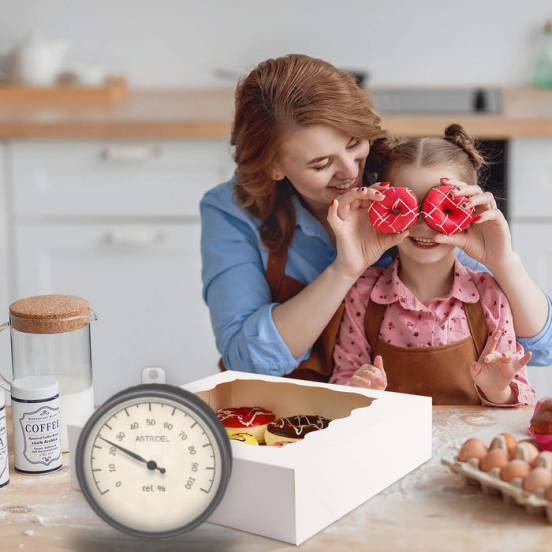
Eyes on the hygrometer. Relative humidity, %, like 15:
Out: 25
